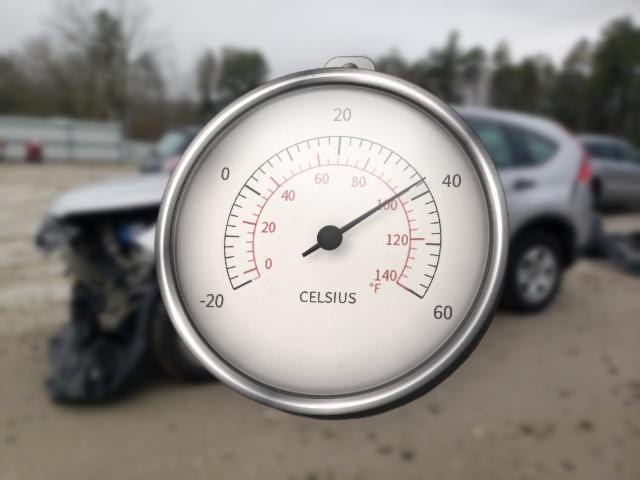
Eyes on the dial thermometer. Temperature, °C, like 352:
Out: 38
